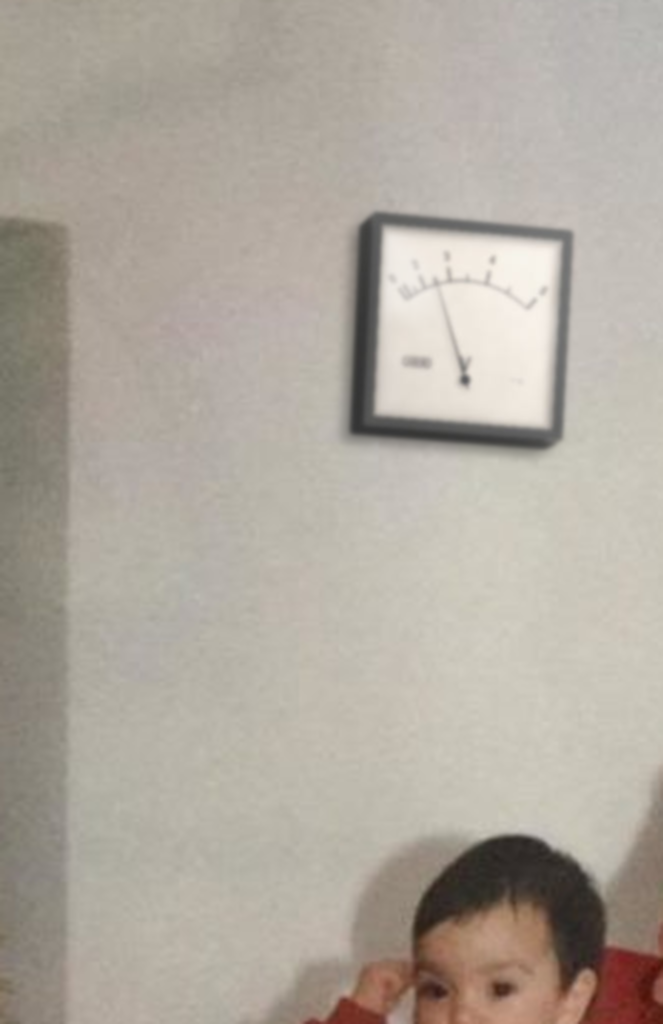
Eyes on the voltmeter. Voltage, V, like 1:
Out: 2.5
